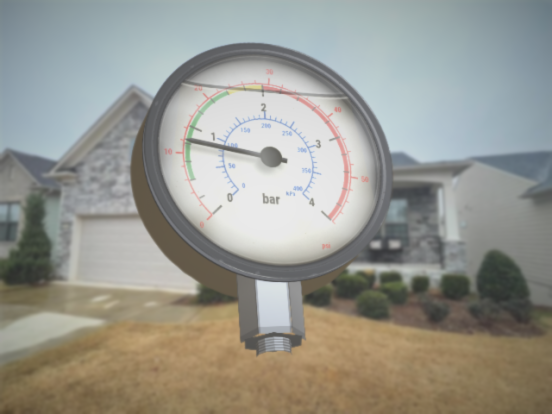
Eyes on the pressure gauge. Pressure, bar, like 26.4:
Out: 0.8
